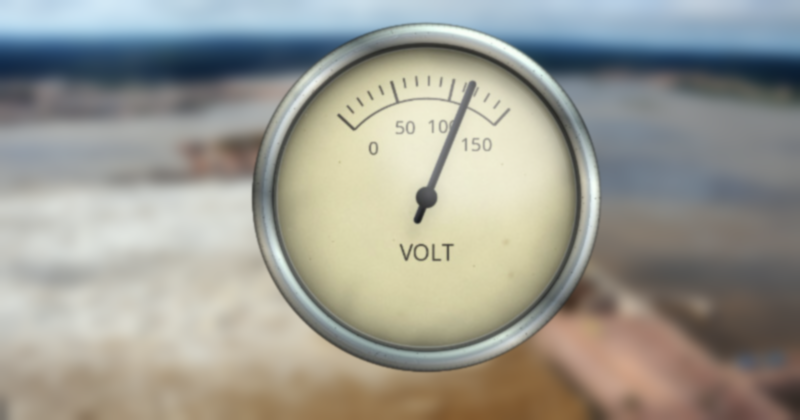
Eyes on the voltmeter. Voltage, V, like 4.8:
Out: 115
